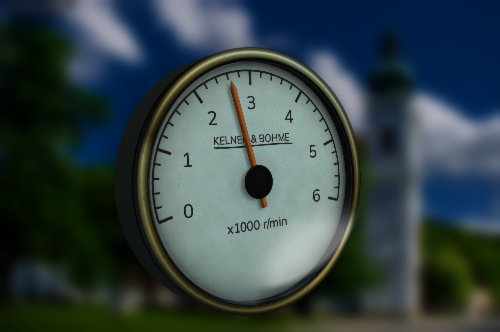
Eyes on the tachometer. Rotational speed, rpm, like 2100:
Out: 2600
